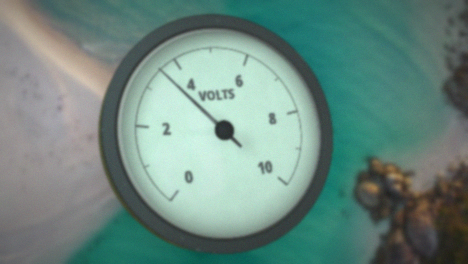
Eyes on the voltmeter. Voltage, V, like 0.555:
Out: 3.5
